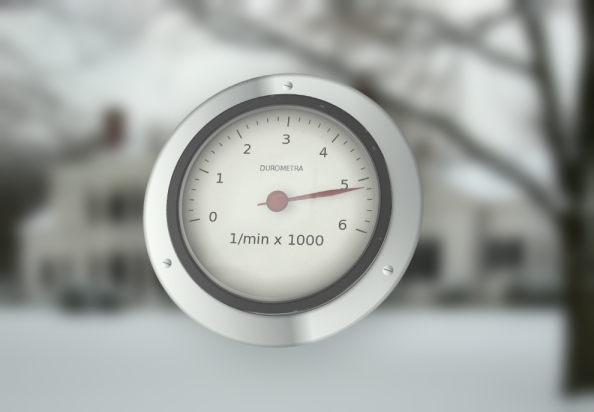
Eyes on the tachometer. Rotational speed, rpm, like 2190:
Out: 5200
